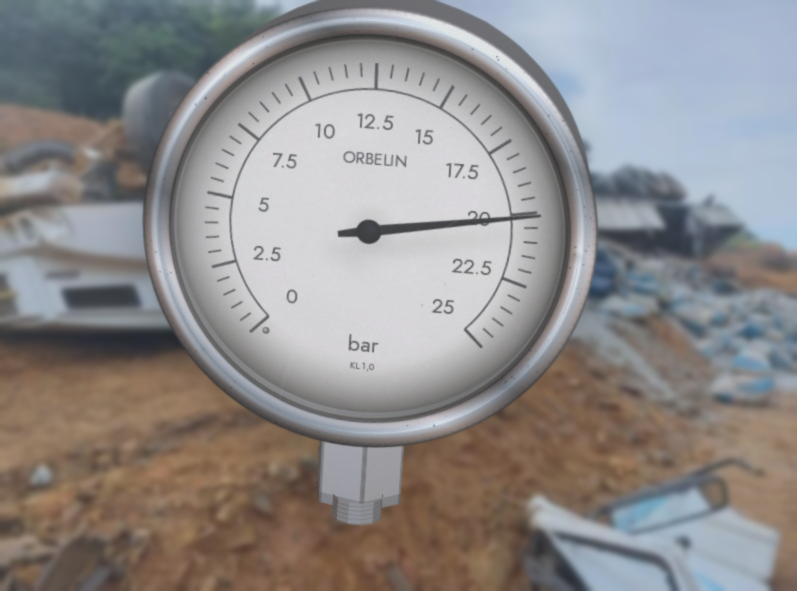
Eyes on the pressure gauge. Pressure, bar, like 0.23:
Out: 20
